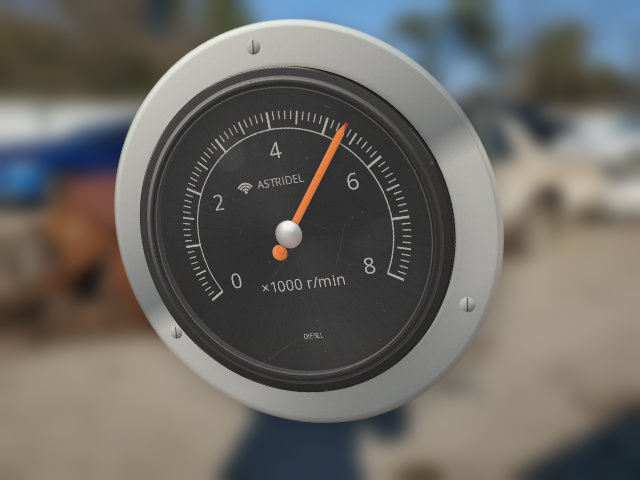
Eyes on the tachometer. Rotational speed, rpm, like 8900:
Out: 5300
